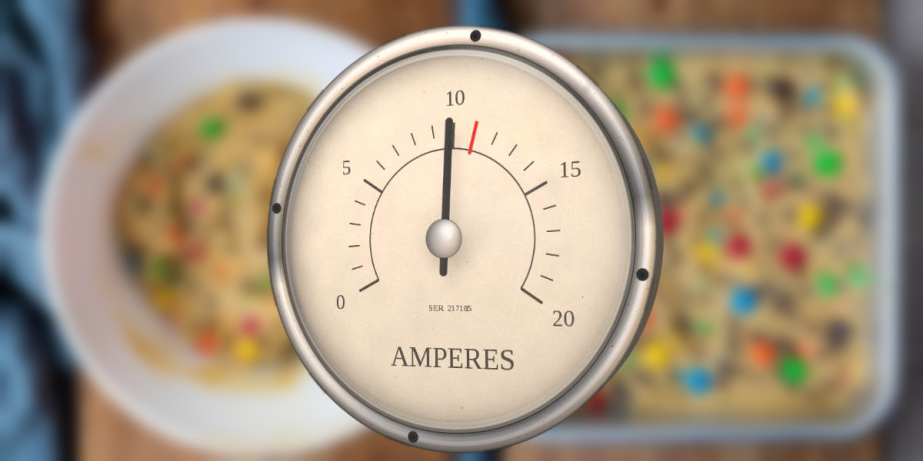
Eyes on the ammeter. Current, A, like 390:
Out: 10
